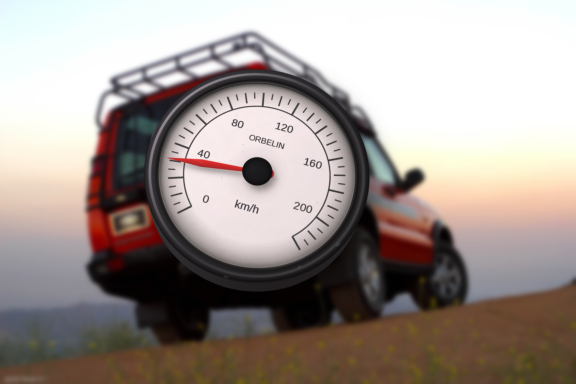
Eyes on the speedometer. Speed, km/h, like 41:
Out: 30
